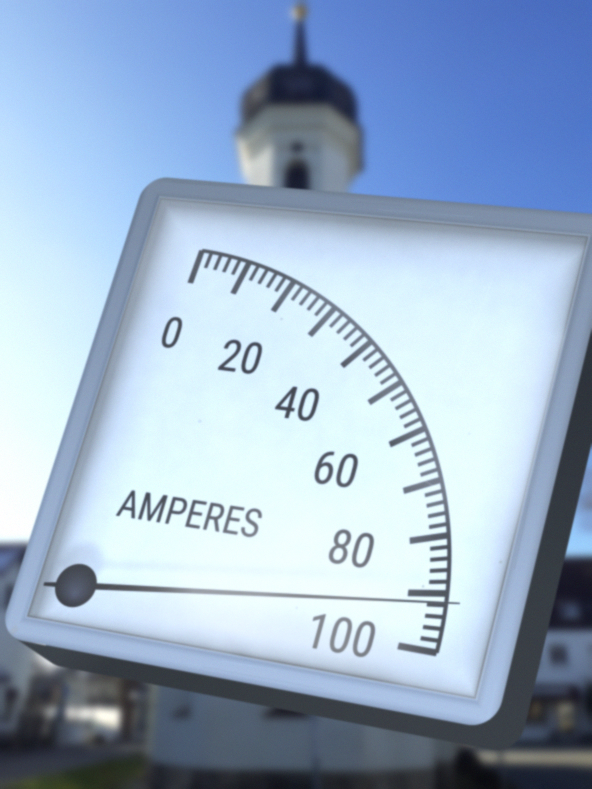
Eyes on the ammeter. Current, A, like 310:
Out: 92
